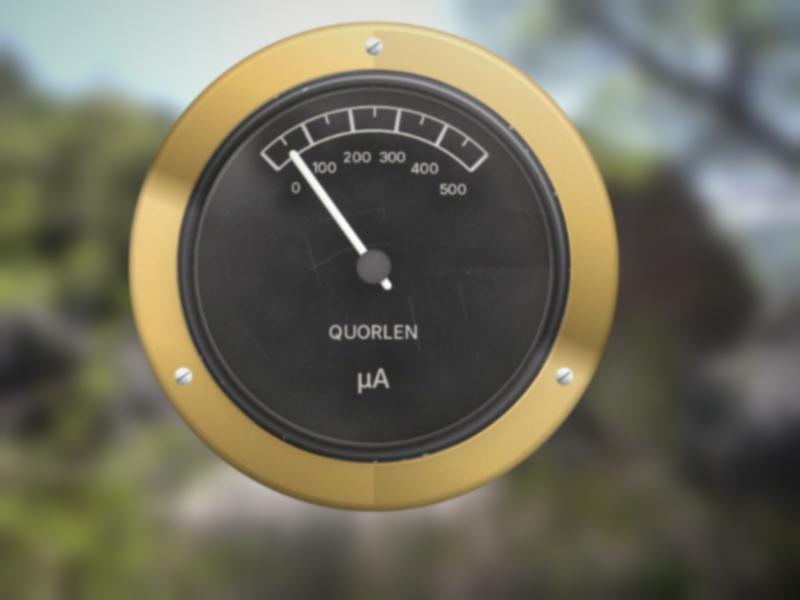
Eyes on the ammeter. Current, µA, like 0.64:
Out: 50
